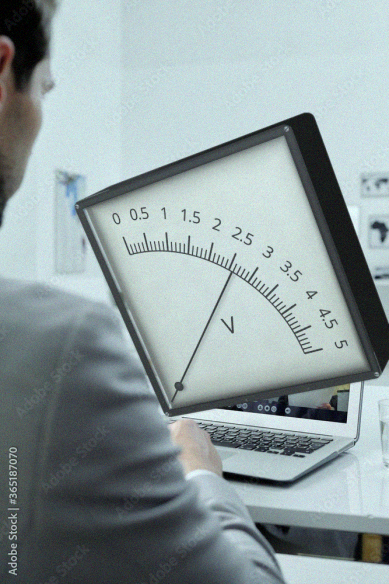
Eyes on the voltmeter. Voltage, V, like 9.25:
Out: 2.6
